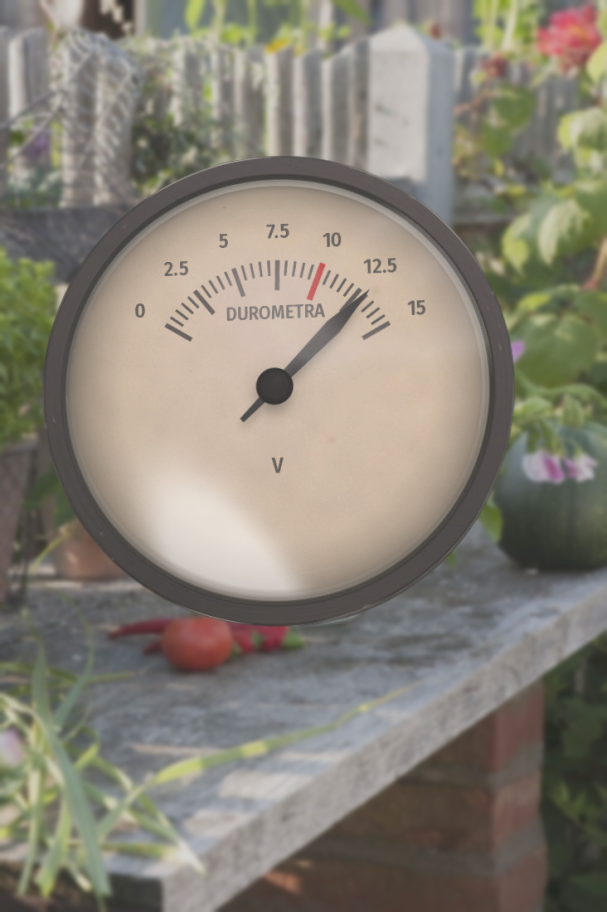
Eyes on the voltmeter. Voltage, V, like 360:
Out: 13
